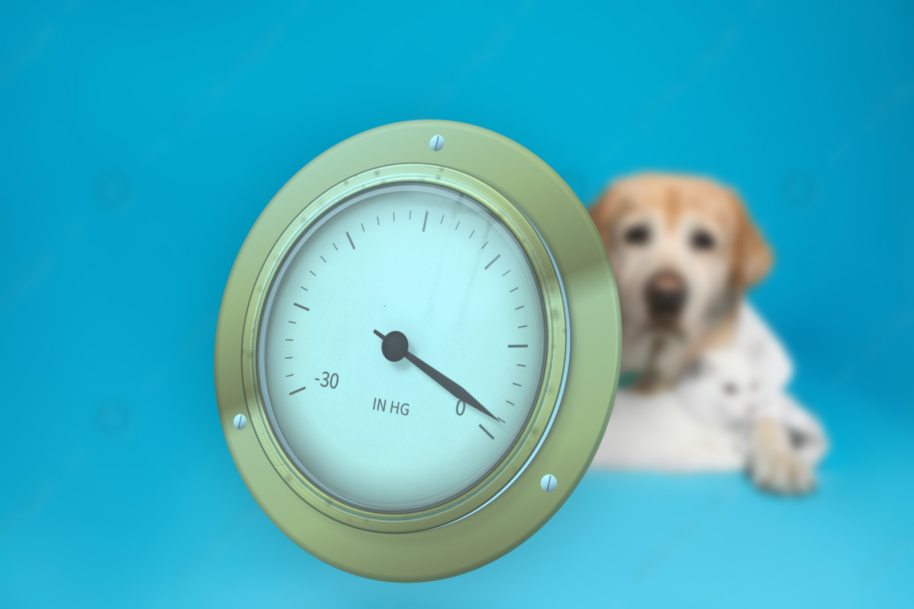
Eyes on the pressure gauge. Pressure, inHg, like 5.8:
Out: -1
